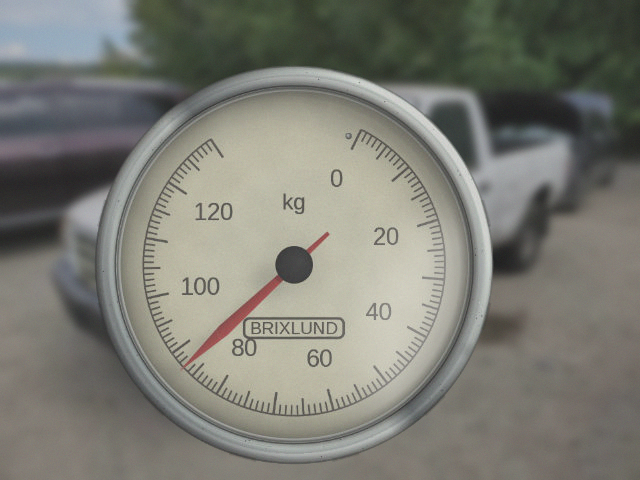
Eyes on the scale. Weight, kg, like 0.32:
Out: 87
